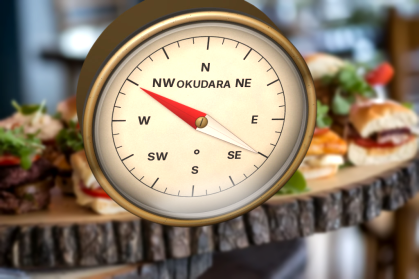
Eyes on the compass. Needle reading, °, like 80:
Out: 300
